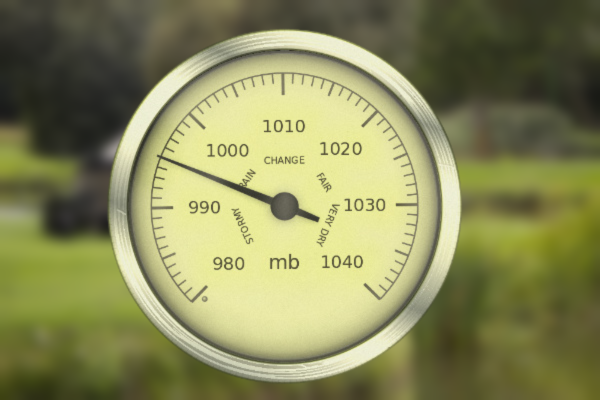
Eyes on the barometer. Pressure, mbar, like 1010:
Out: 995
